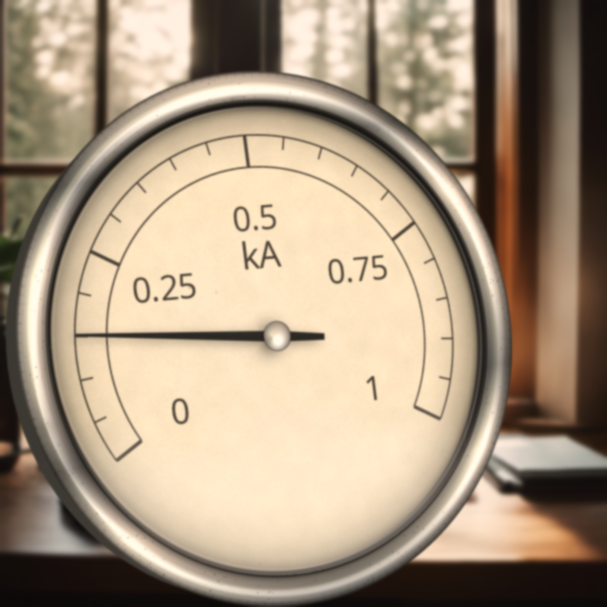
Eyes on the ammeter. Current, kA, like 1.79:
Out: 0.15
